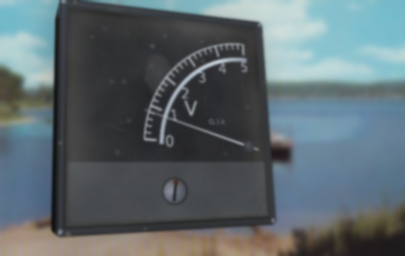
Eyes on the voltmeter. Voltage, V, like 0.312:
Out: 0.8
